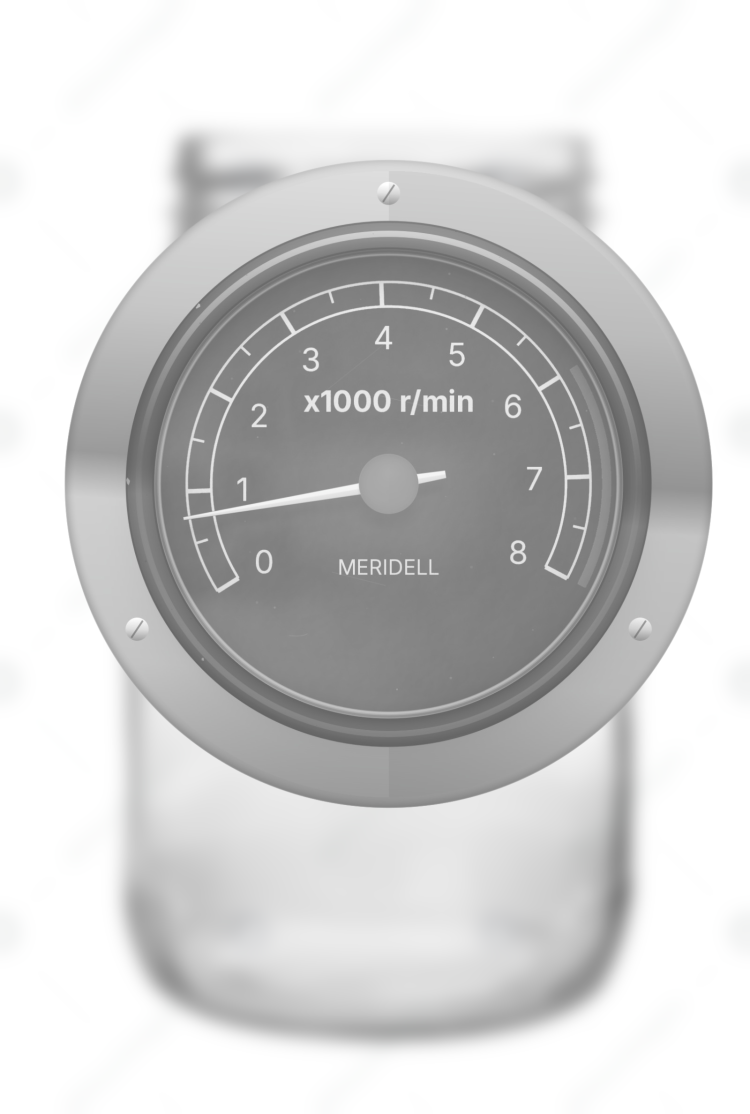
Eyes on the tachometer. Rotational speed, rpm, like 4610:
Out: 750
